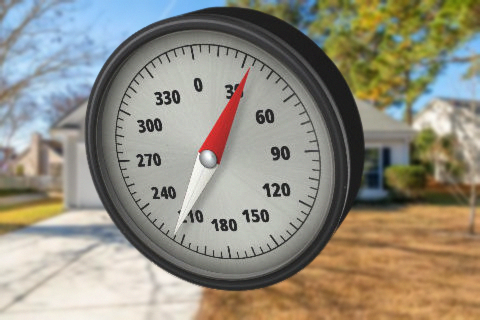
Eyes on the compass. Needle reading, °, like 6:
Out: 35
